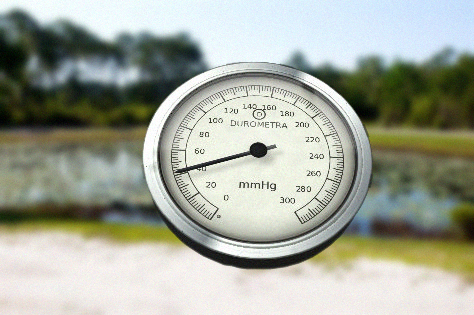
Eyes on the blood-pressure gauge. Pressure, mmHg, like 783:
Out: 40
